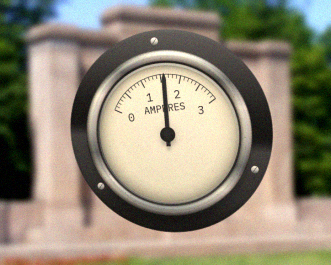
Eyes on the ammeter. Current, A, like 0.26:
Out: 1.6
